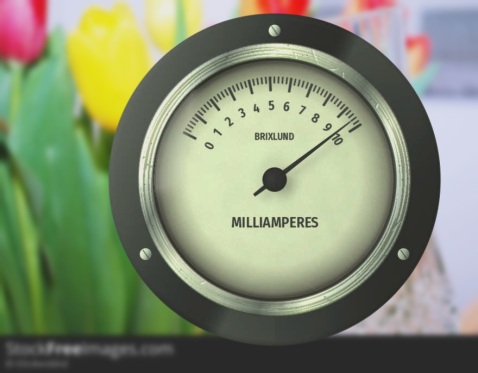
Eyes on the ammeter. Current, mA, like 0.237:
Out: 9.6
